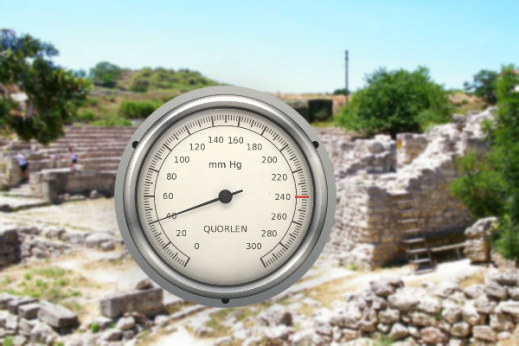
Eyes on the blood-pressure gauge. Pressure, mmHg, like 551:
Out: 40
